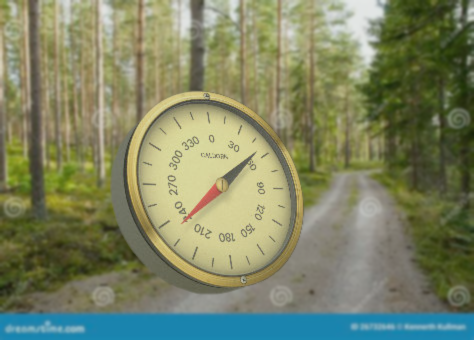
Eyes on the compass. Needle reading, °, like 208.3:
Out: 232.5
